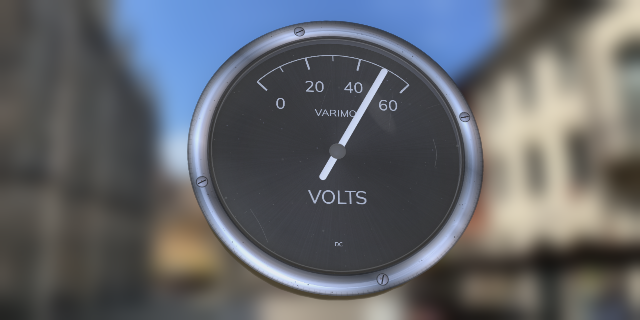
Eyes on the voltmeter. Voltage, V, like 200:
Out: 50
